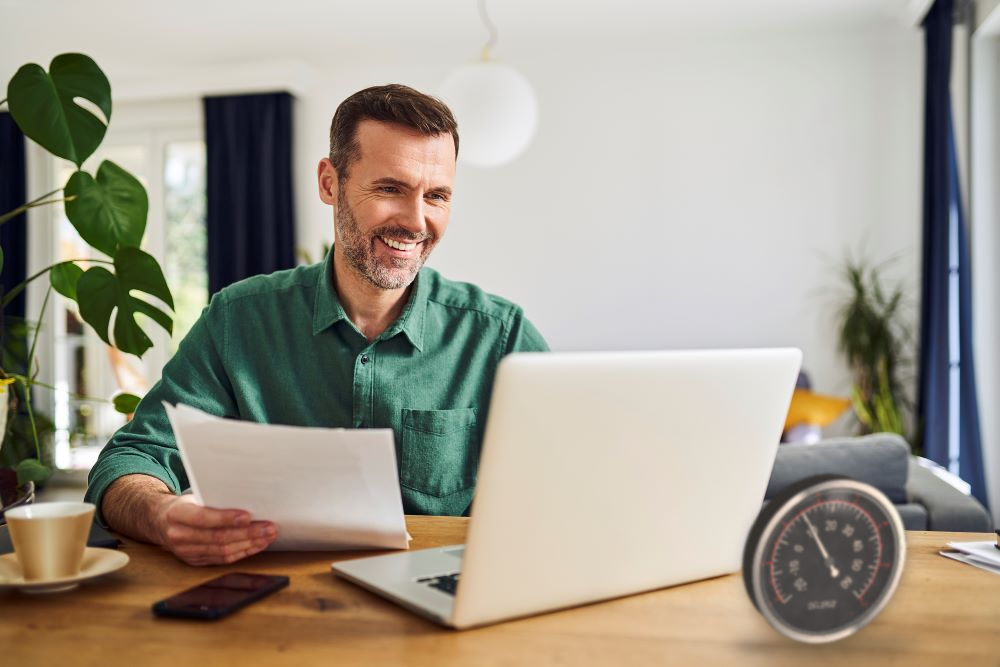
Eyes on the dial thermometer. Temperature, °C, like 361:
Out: 10
